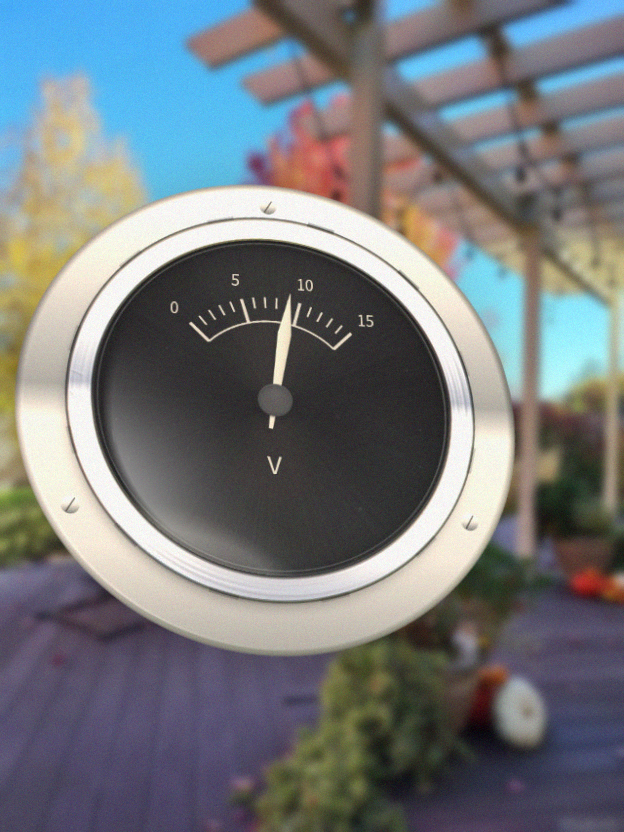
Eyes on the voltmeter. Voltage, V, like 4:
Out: 9
